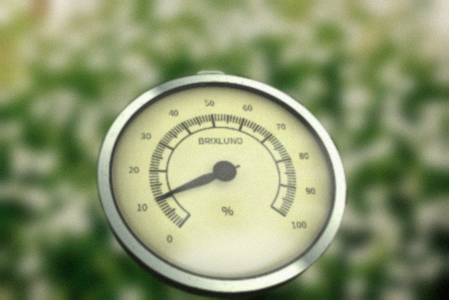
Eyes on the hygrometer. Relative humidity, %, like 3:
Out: 10
